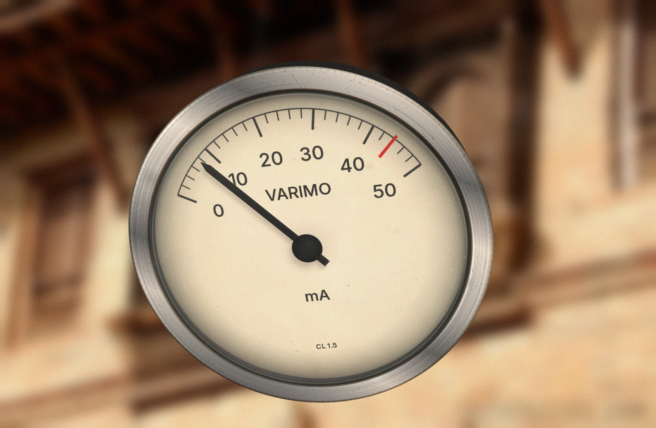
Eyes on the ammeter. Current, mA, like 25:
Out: 8
